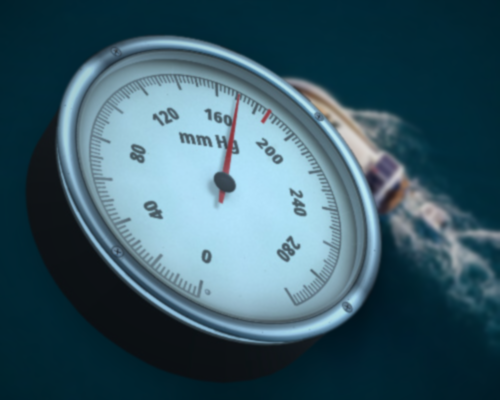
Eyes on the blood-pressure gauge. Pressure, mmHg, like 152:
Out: 170
